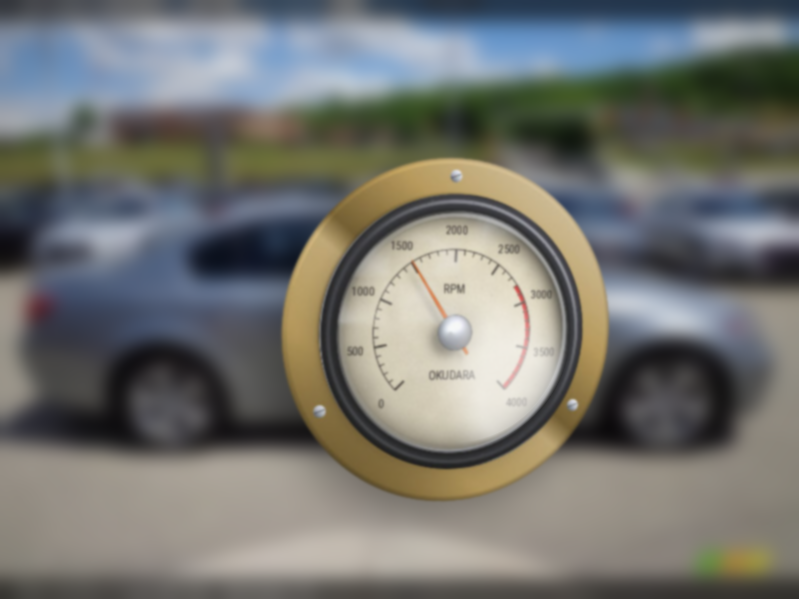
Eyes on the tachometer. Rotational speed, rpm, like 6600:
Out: 1500
